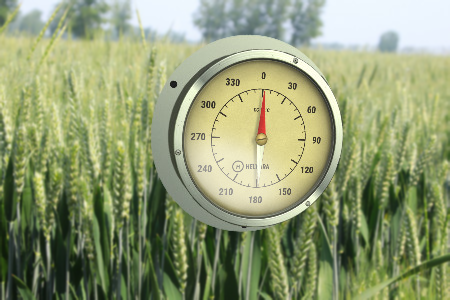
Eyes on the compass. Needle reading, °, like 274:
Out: 0
